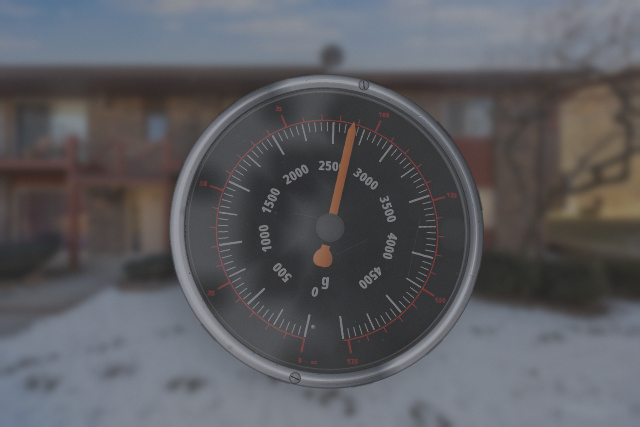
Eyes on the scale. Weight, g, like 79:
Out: 2650
